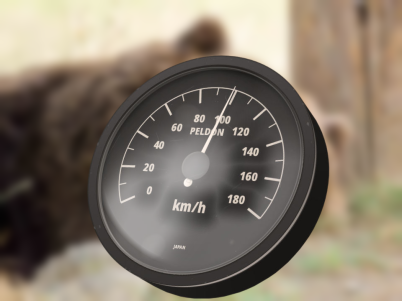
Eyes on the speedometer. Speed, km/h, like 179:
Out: 100
